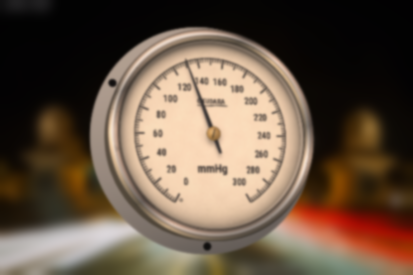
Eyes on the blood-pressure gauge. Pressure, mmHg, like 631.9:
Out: 130
